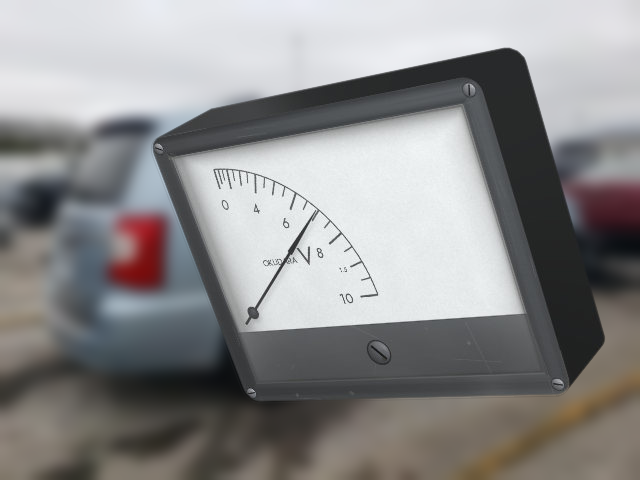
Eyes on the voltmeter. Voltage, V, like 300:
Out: 7
